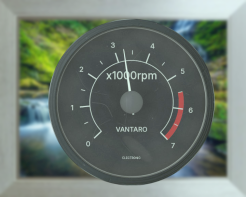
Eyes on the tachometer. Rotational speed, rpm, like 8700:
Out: 3250
